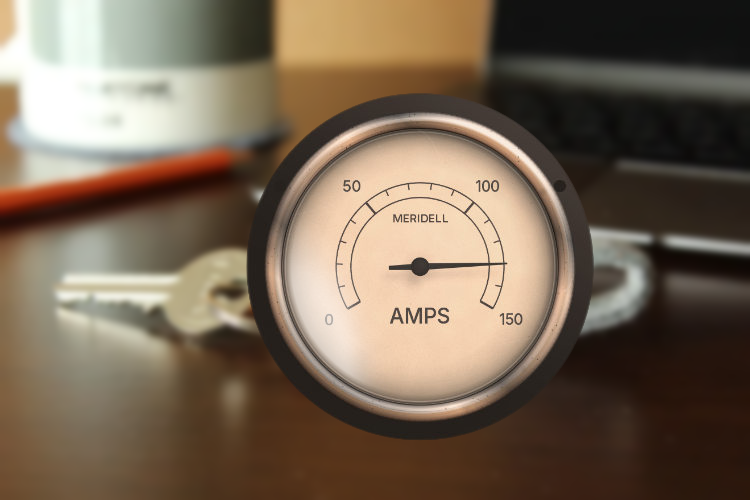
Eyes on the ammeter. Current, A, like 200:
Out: 130
